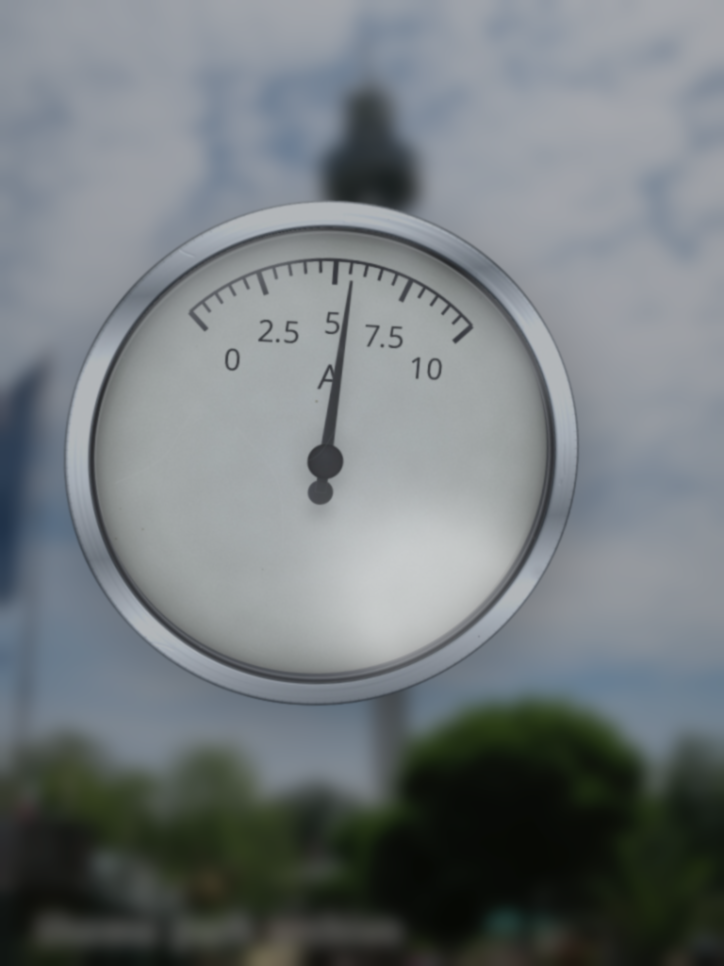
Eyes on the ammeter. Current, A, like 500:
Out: 5.5
